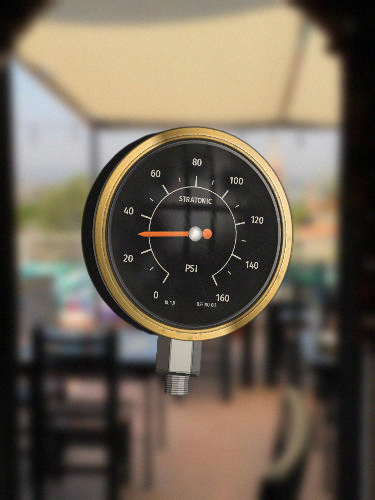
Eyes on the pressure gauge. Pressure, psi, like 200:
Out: 30
